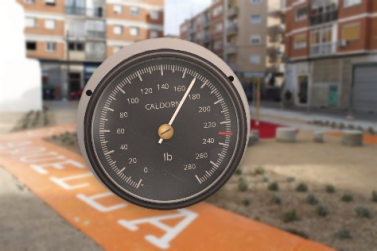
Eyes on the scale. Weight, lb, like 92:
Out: 170
